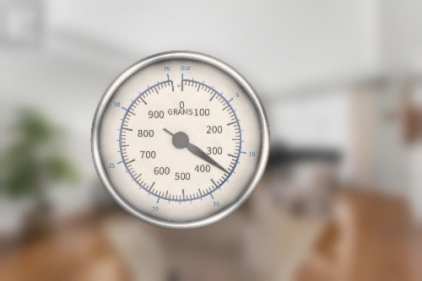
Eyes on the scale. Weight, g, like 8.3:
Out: 350
